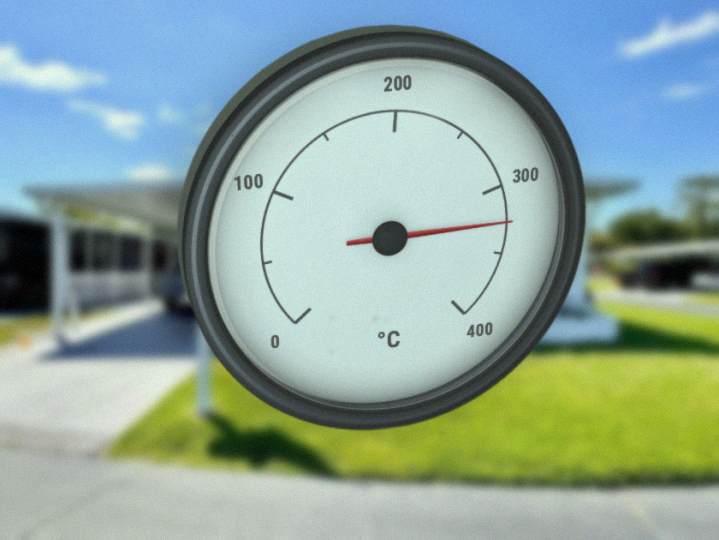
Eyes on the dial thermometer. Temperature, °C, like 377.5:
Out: 325
